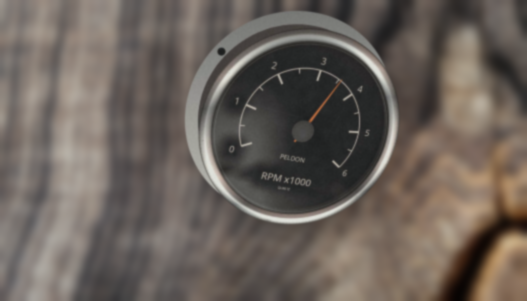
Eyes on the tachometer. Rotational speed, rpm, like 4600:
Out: 3500
